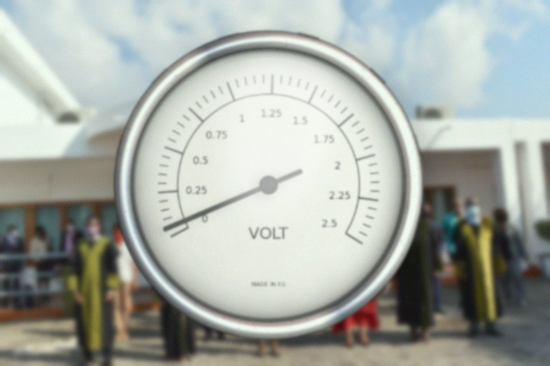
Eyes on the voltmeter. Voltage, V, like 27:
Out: 0.05
